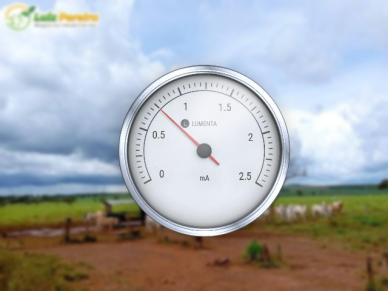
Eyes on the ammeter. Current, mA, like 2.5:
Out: 0.75
